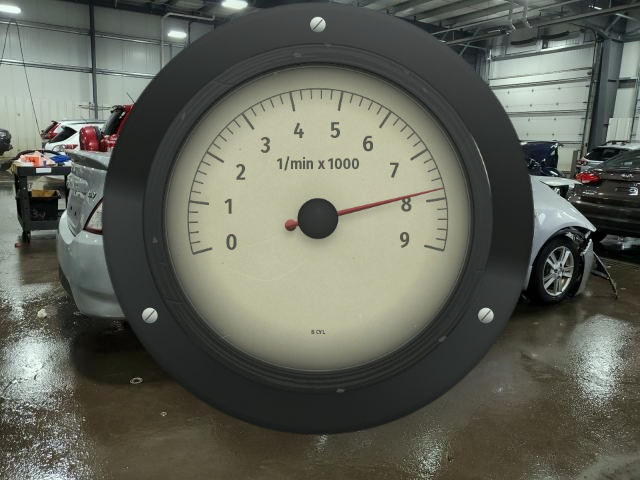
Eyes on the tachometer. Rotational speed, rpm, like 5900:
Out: 7800
